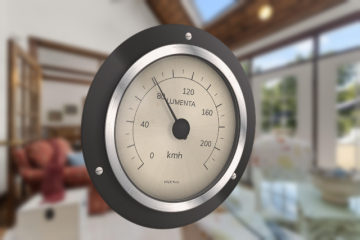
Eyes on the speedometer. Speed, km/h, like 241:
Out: 80
